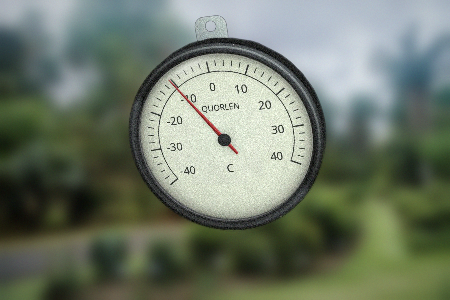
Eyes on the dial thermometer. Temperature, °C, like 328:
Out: -10
